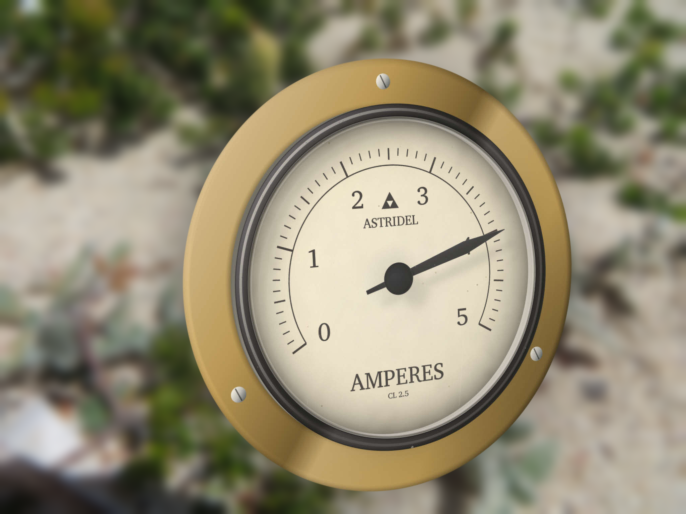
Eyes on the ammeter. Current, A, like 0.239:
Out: 4
